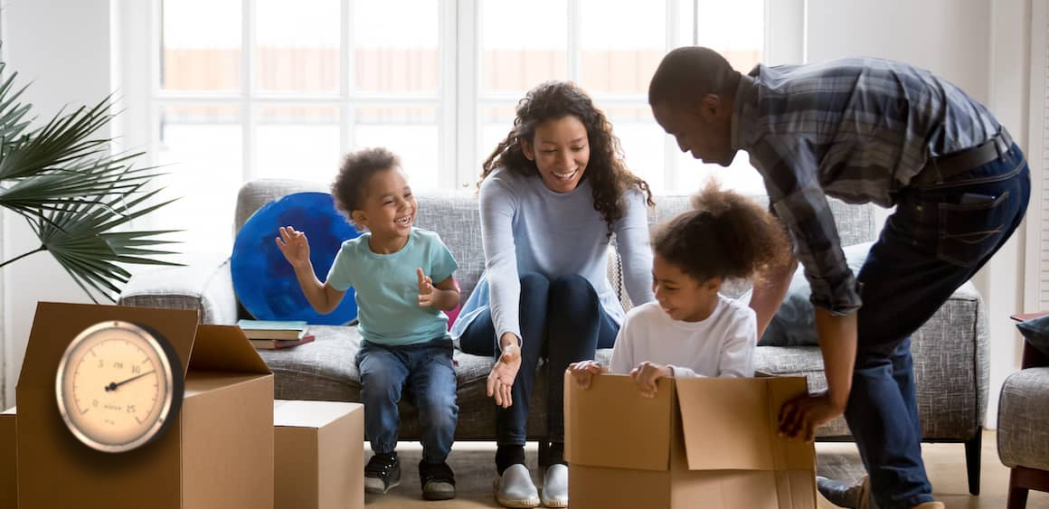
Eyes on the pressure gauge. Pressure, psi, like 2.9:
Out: 11
